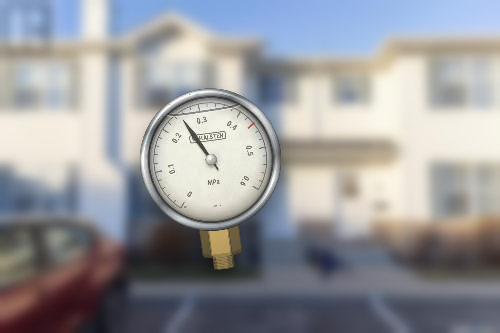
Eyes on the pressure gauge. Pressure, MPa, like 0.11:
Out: 0.25
